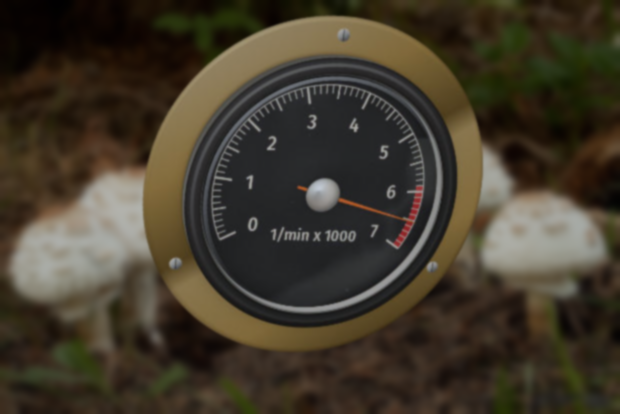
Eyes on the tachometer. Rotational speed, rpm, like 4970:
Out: 6500
